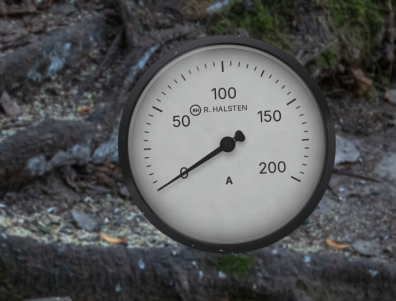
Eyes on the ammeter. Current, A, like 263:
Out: 0
